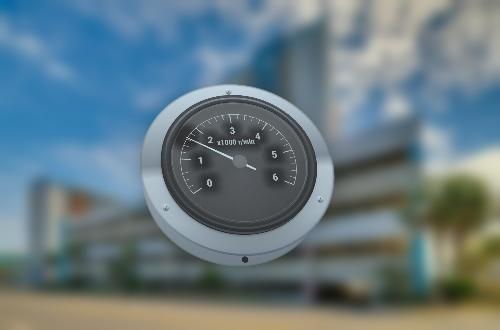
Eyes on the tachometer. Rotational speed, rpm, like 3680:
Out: 1600
